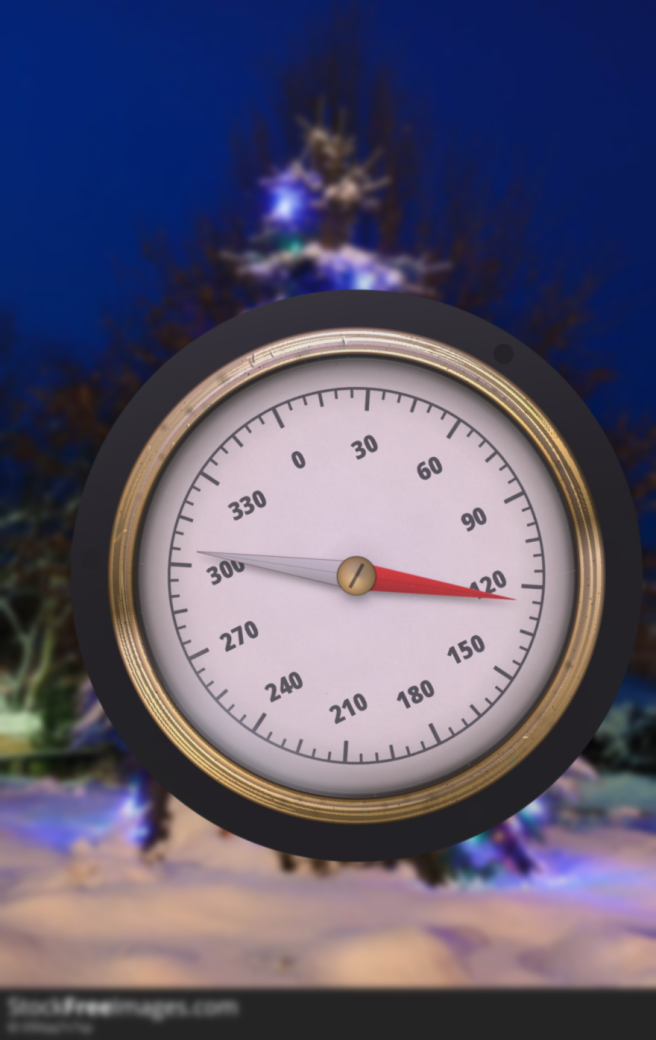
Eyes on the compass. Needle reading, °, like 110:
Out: 125
